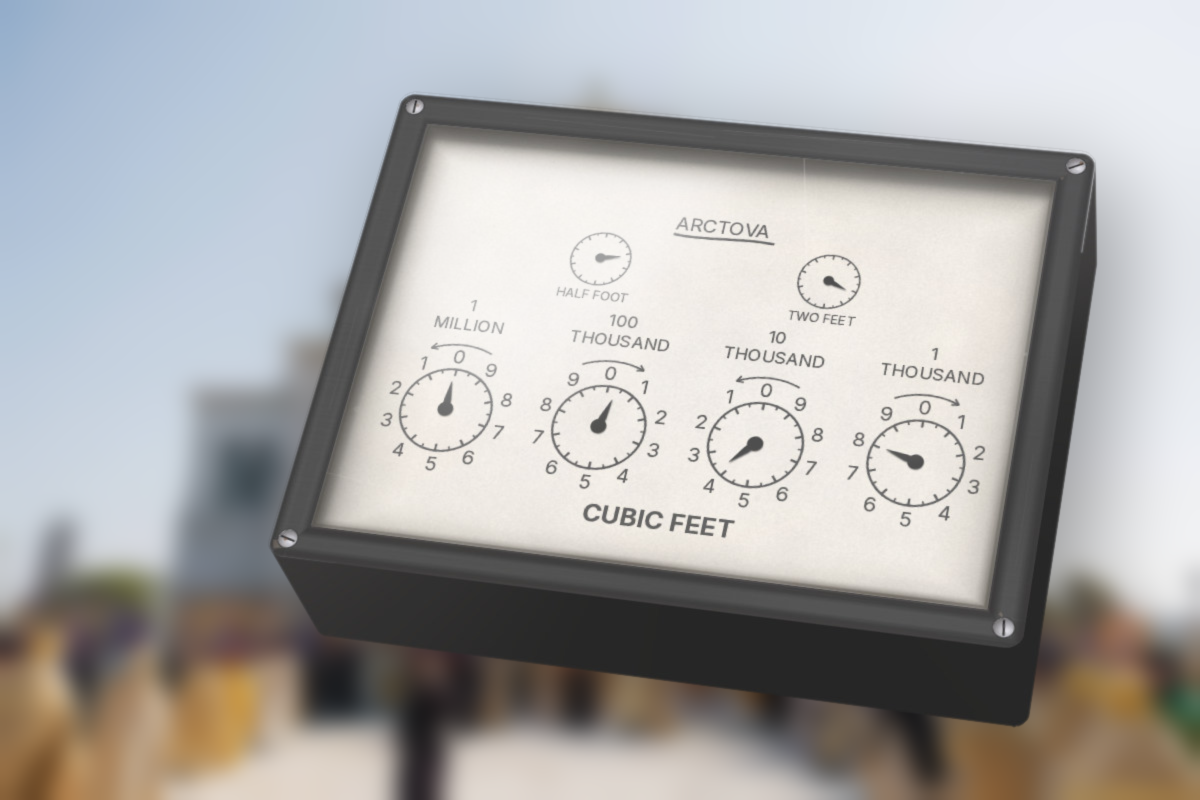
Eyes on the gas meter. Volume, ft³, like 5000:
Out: 3800
